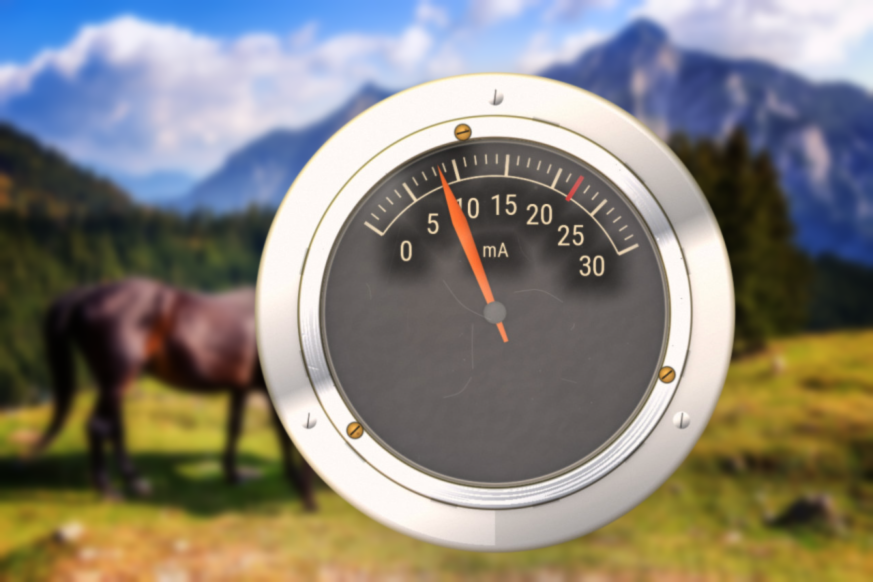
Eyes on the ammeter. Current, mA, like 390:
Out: 8.5
